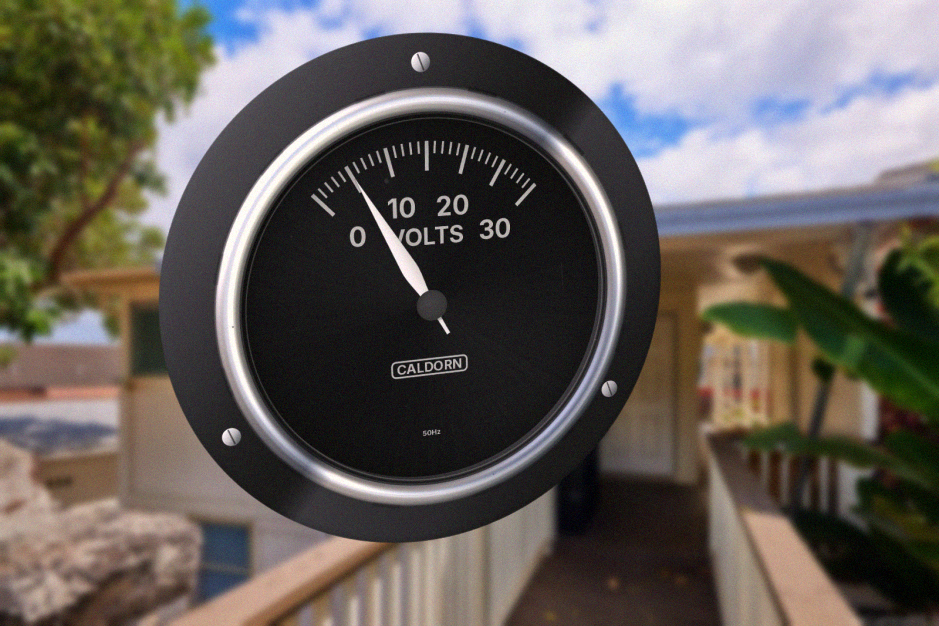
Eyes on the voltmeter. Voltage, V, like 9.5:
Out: 5
